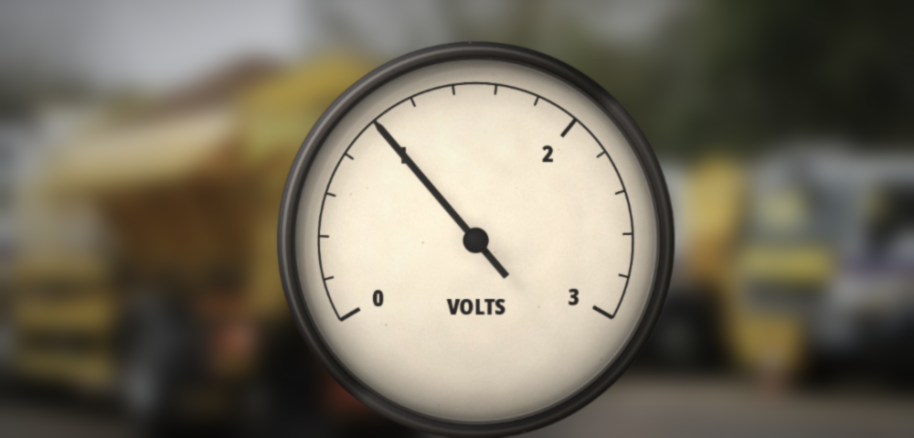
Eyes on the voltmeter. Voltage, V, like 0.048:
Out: 1
